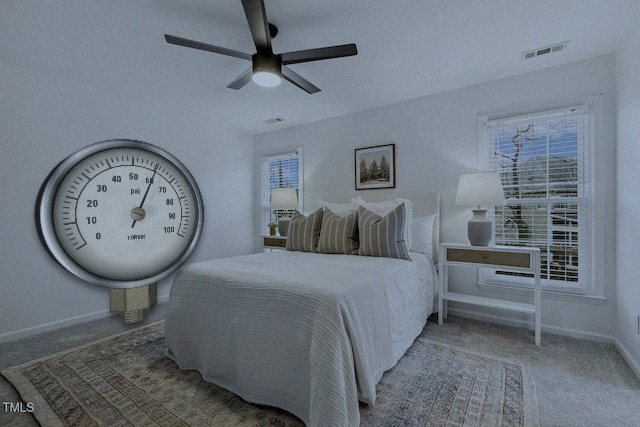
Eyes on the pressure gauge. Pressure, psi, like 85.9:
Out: 60
